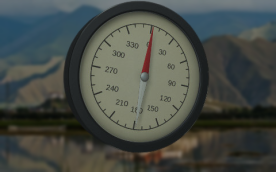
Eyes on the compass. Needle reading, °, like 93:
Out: 0
